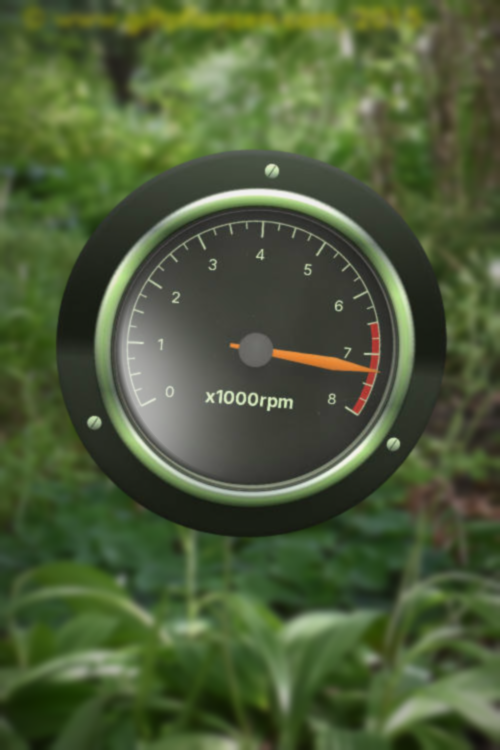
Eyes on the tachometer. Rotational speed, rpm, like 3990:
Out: 7250
